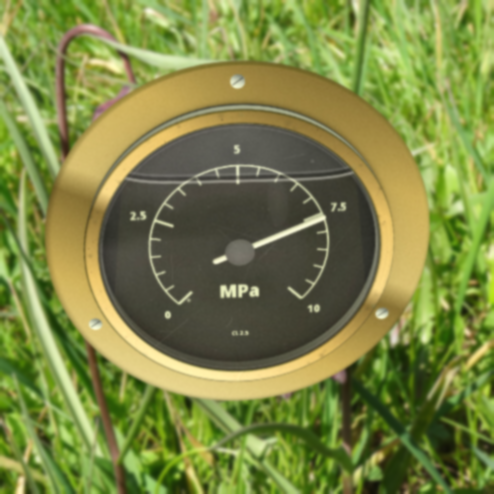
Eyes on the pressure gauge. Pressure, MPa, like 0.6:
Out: 7.5
